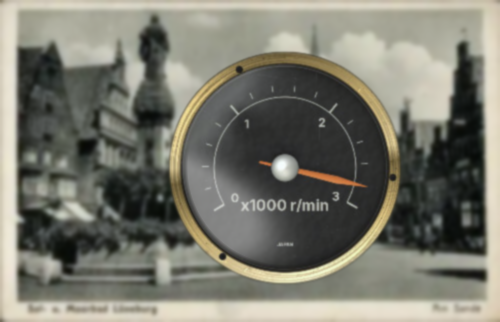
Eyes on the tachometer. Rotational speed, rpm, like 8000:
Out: 2800
